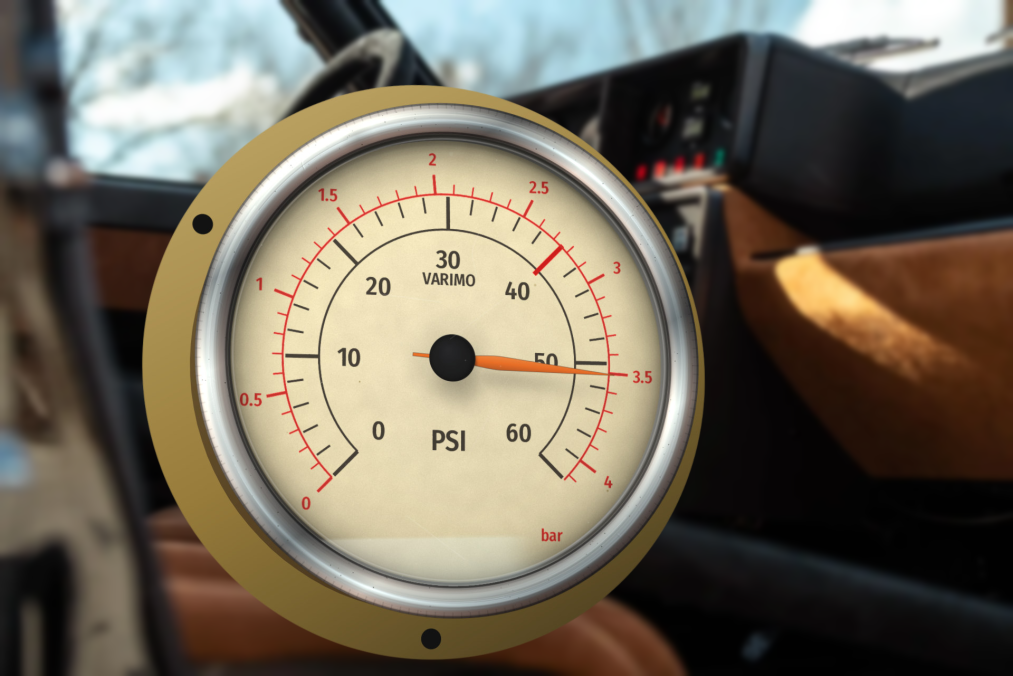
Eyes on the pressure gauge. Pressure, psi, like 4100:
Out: 51
